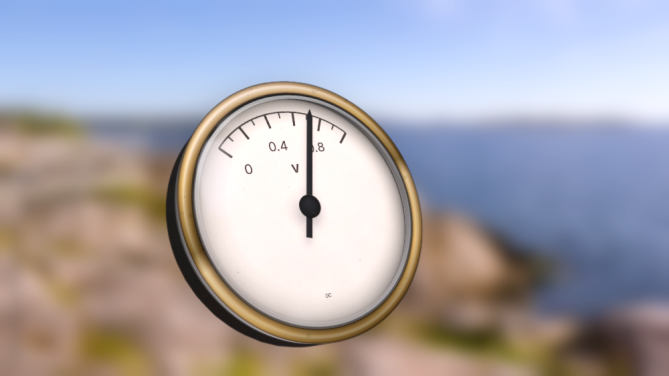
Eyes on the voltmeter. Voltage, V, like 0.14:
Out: 0.7
